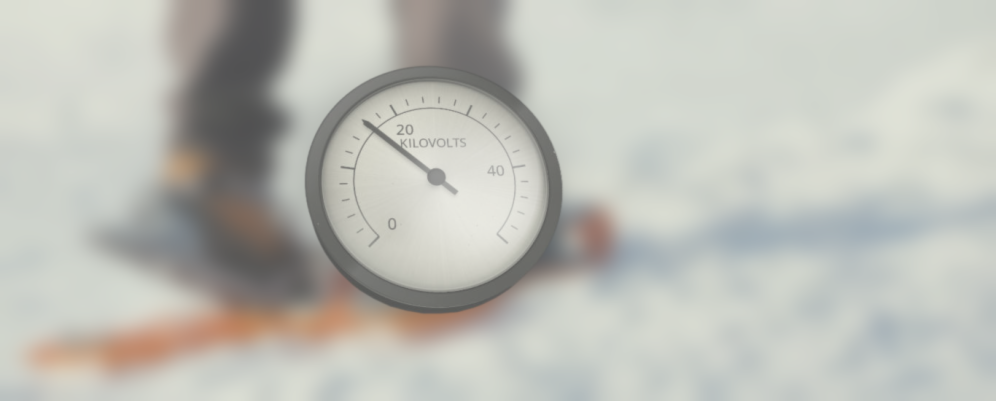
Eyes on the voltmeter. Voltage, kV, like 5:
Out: 16
